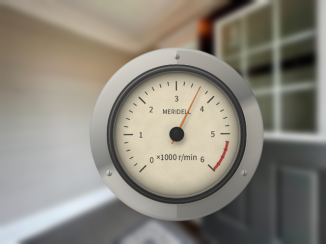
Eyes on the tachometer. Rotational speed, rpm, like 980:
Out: 3600
